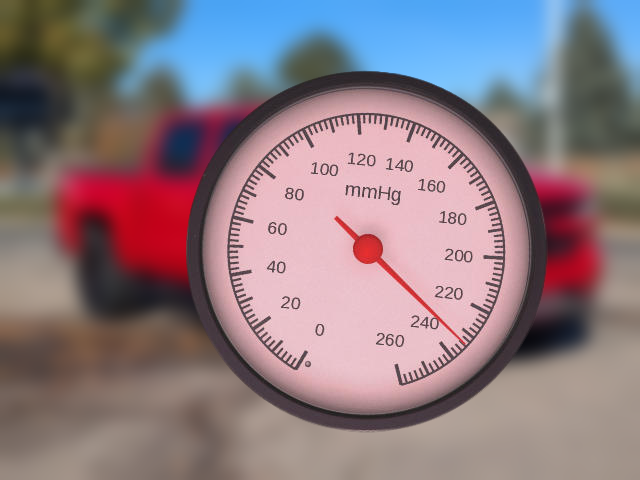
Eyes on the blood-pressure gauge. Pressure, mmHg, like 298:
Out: 234
